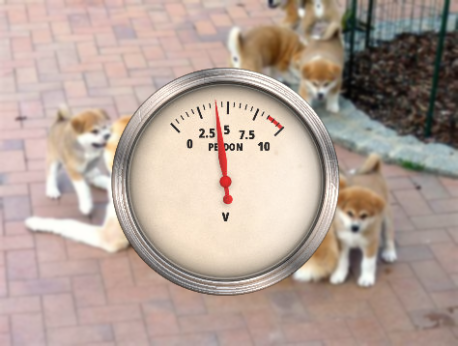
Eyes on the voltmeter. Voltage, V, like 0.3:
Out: 4
